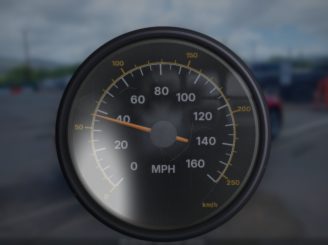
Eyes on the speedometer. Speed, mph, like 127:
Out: 37.5
